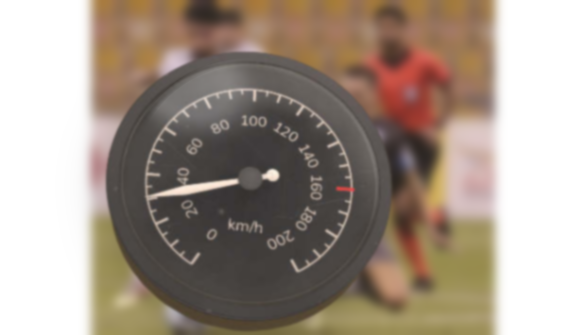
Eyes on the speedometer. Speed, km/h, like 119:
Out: 30
